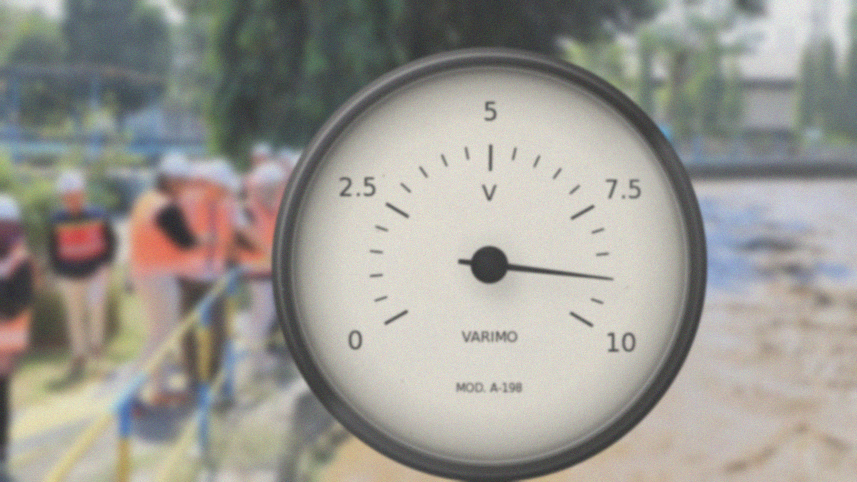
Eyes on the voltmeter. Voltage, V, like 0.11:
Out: 9
